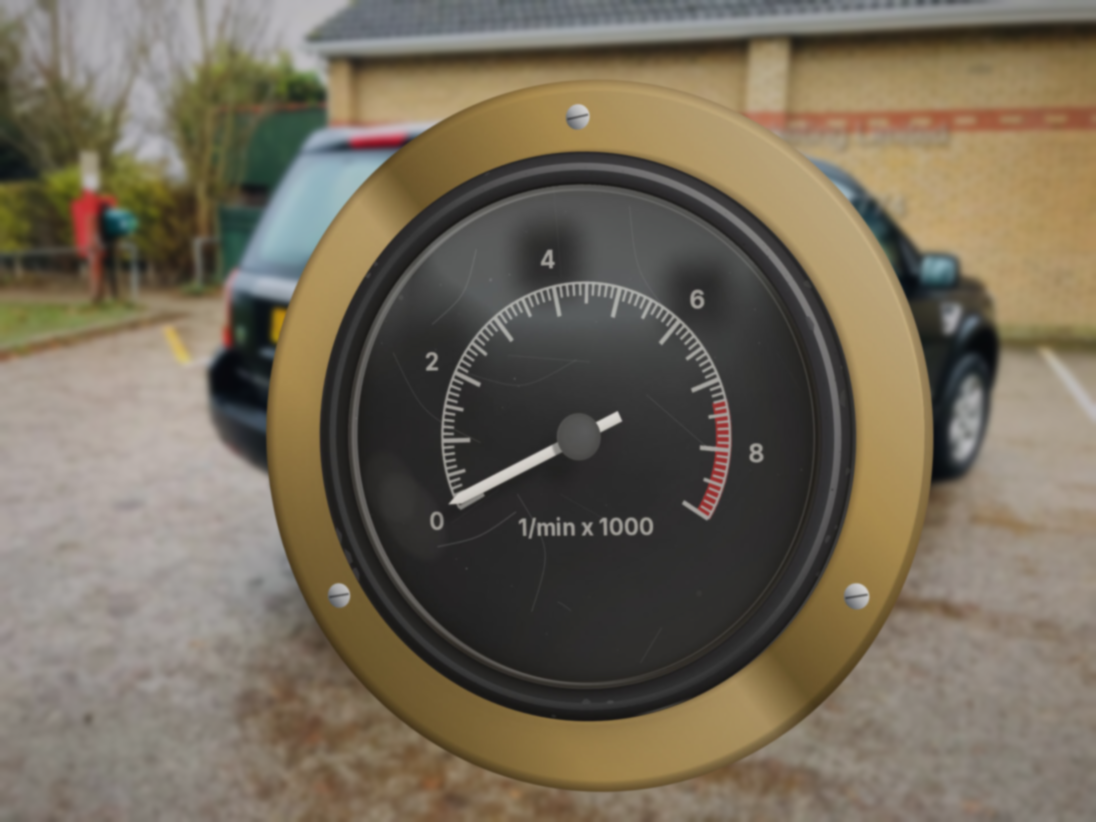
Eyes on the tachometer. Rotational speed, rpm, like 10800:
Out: 100
